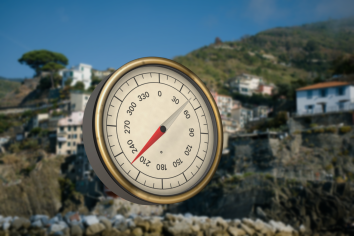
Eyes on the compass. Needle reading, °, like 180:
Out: 225
